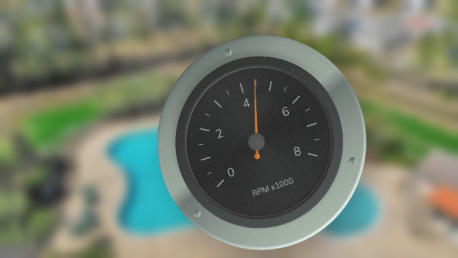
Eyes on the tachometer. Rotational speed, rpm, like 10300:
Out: 4500
